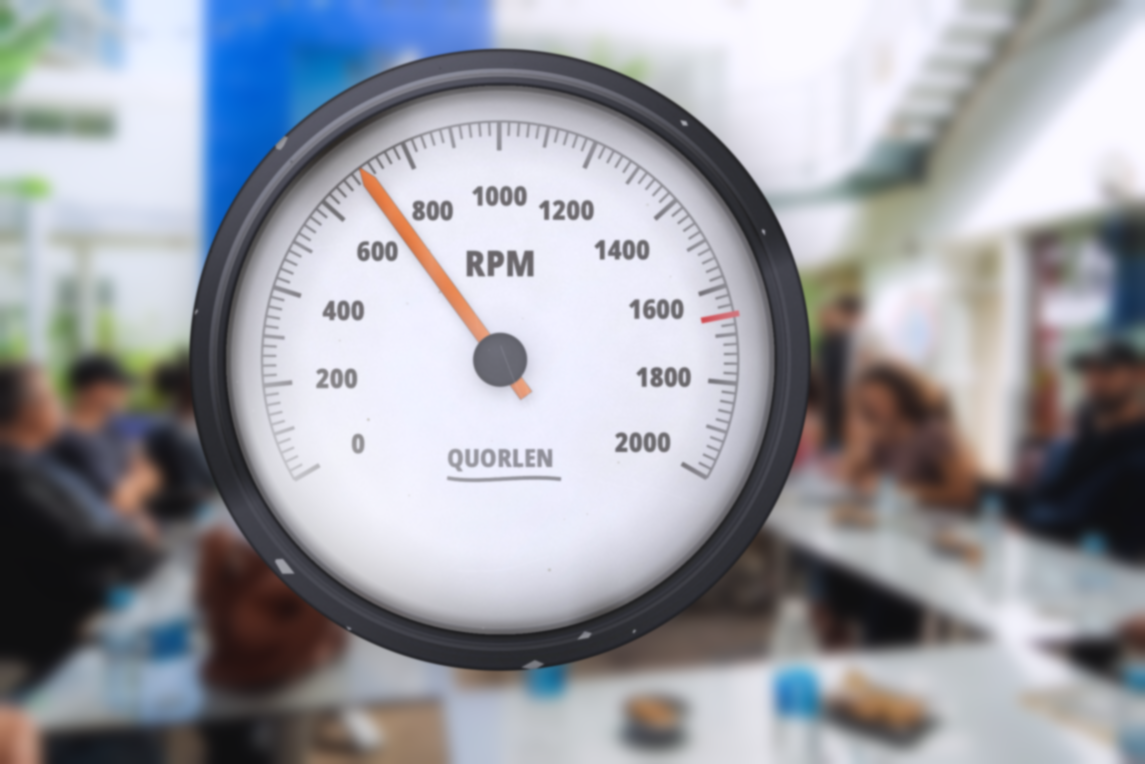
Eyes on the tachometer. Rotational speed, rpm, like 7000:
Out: 700
